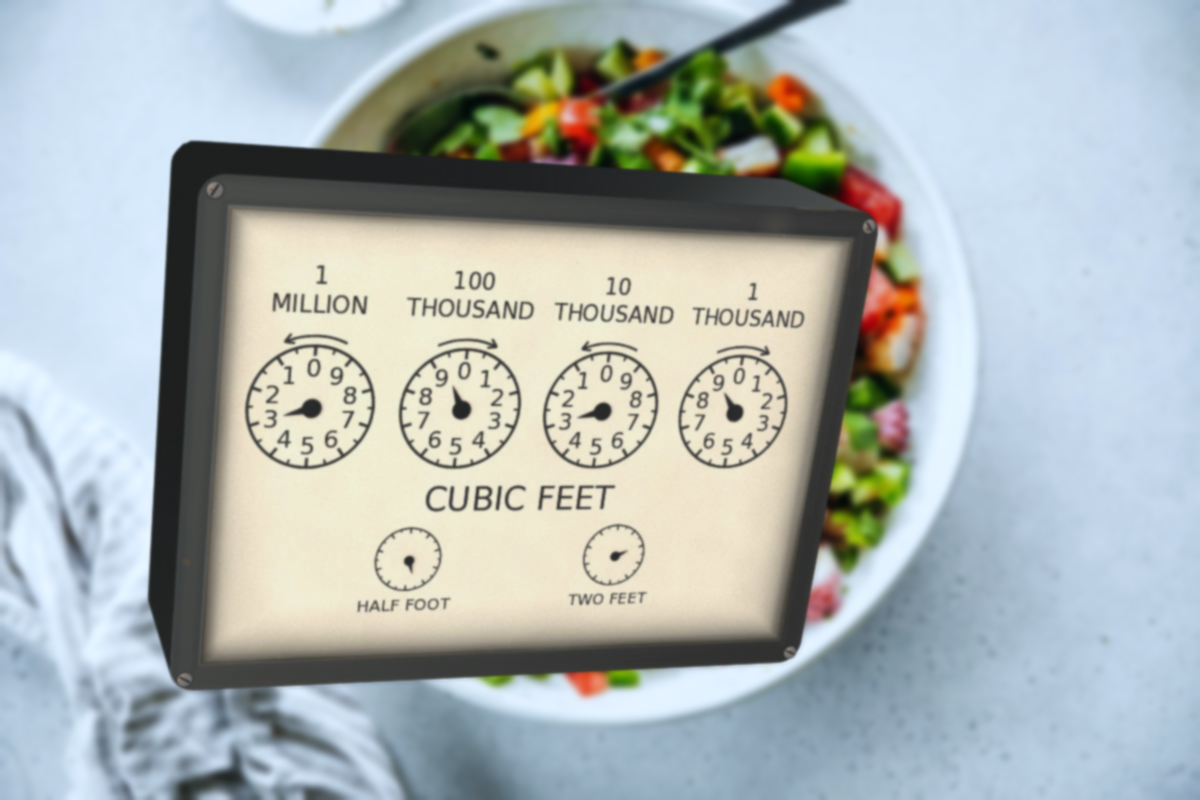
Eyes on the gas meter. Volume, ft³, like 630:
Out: 292900
